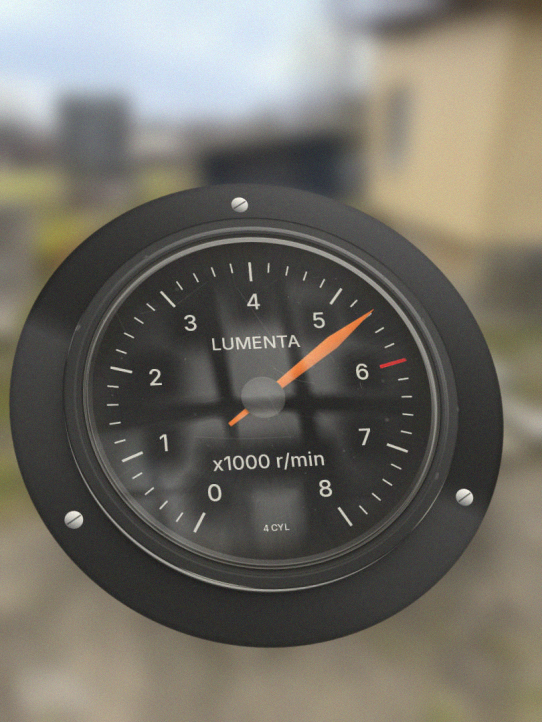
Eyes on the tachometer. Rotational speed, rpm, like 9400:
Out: 5400
